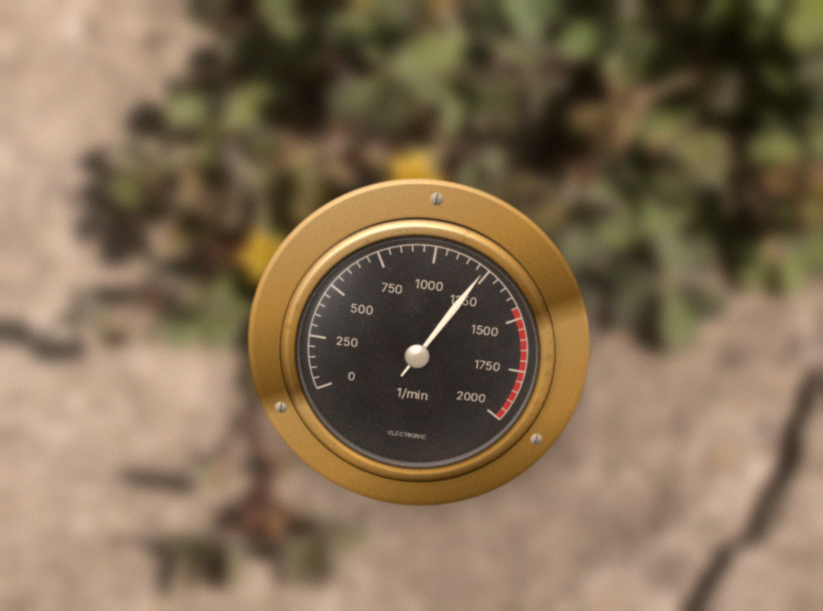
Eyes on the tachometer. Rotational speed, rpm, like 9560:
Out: 1225
